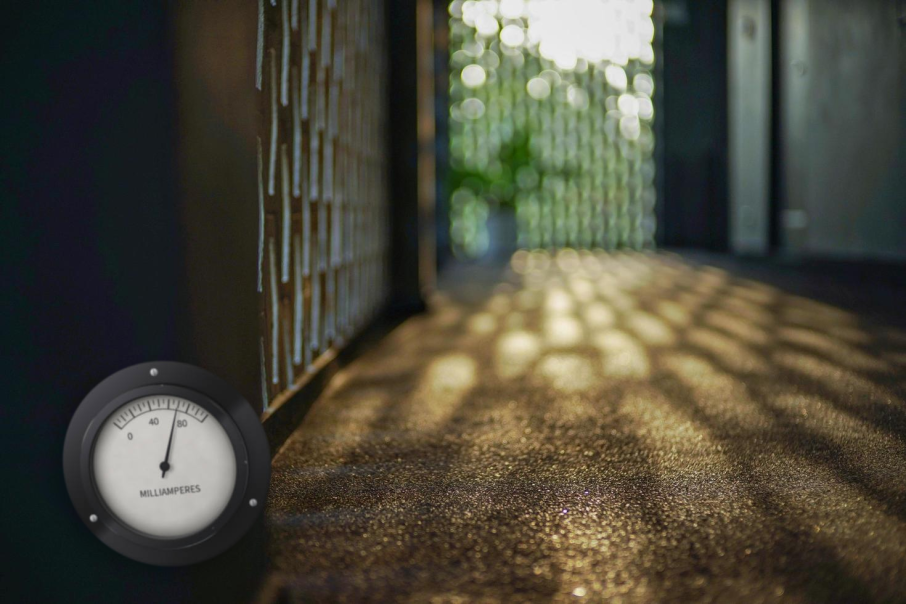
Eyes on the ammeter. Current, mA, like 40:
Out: 70
